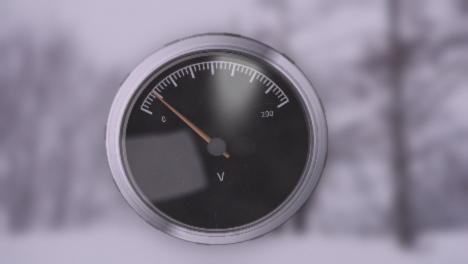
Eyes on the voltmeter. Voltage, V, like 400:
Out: 25
